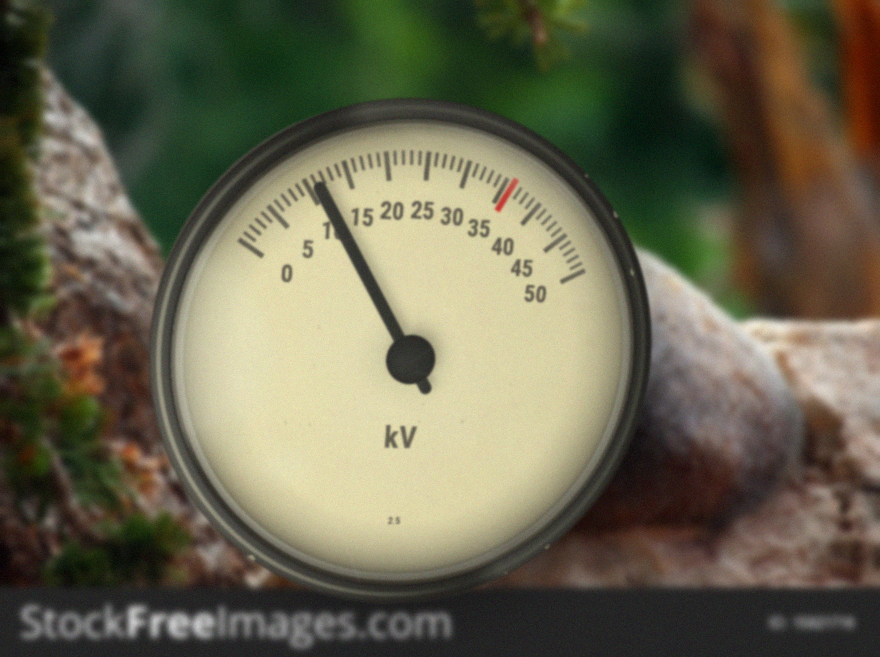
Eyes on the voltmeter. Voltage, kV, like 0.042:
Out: 11
